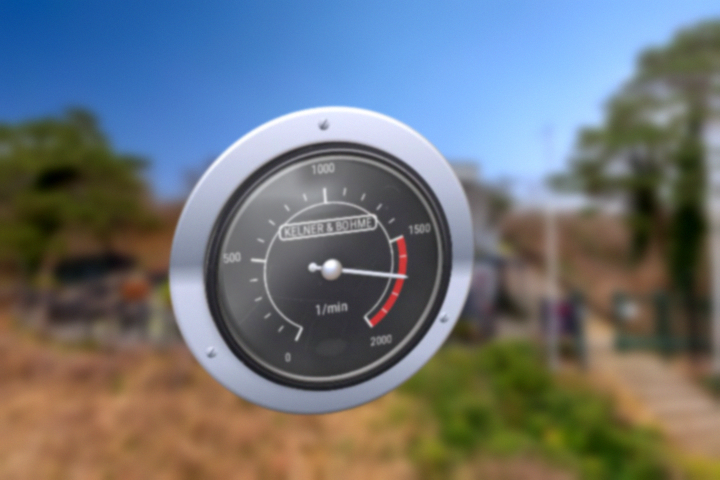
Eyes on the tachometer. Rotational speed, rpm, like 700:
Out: 1700
